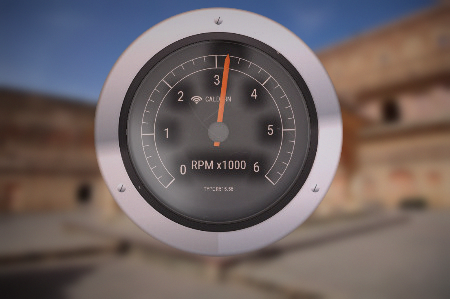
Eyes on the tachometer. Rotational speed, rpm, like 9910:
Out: 3200
